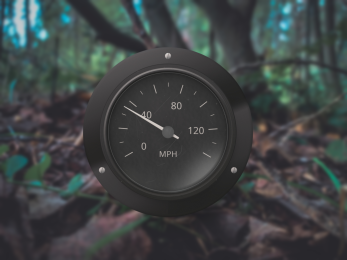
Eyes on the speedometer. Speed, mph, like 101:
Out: 35
